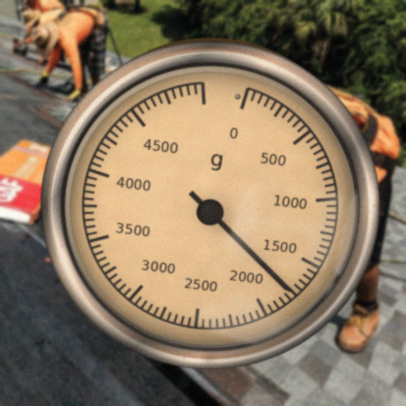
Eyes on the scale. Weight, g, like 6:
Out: 1750
